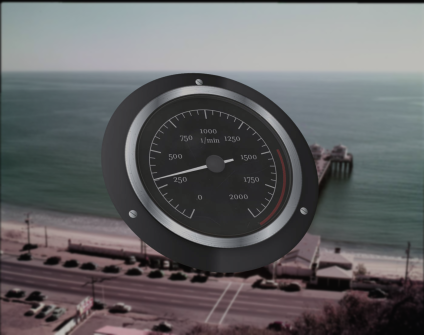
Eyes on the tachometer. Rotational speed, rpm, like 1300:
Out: 300
